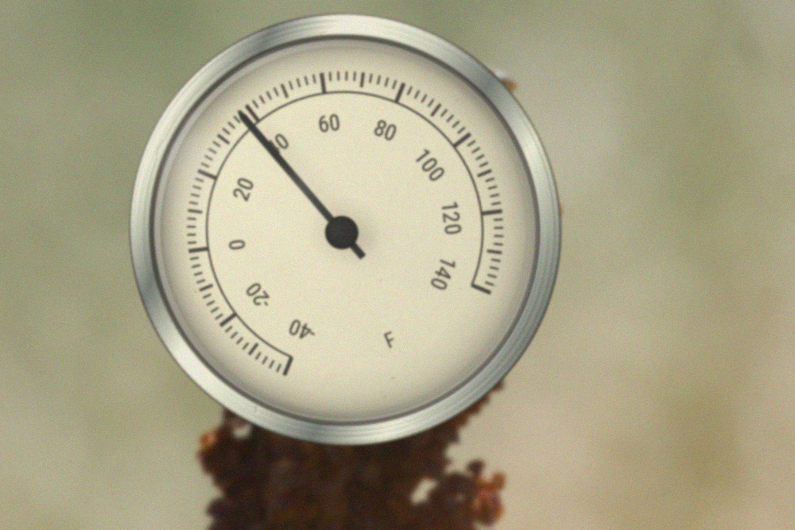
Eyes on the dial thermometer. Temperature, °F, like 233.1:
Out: 38
